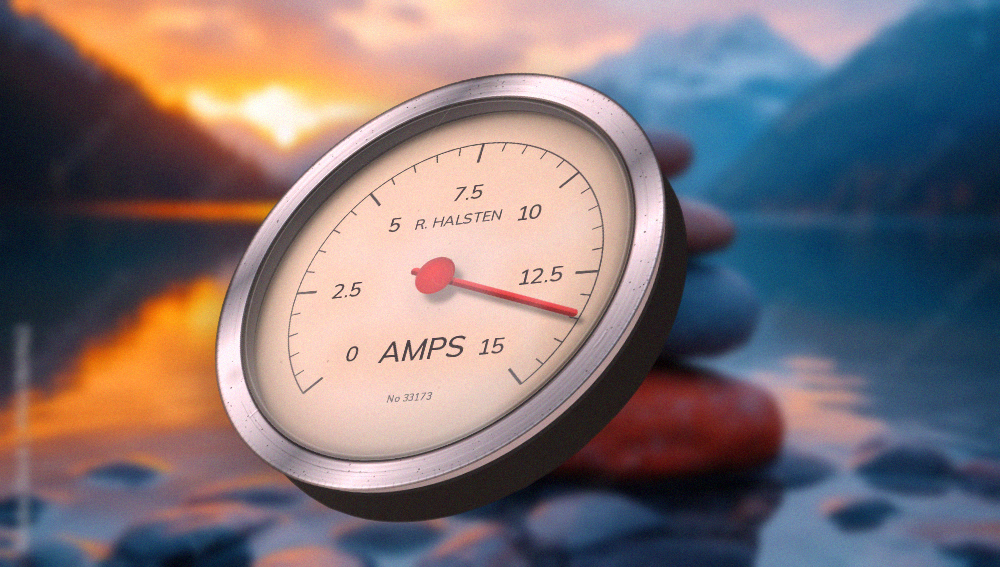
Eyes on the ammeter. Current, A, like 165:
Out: 13.5
